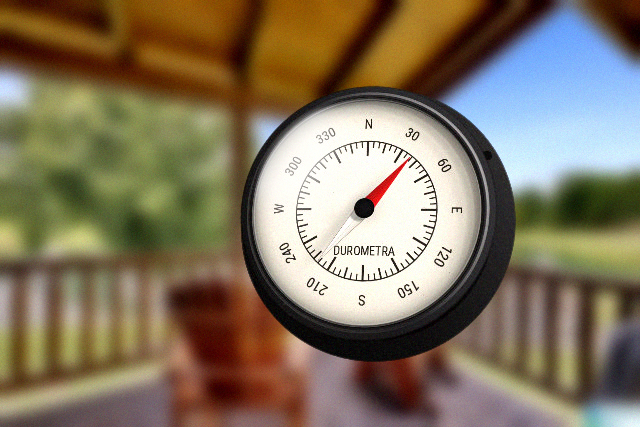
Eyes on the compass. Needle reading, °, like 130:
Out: 40
